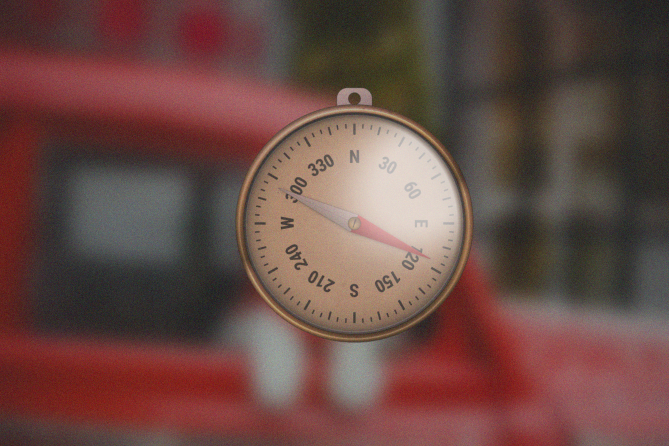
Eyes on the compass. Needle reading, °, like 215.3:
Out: 115
